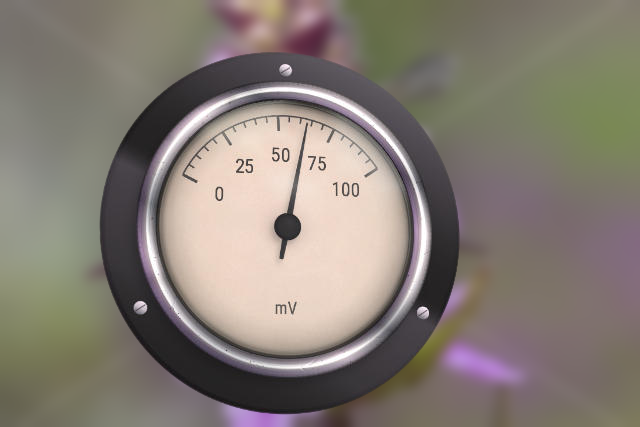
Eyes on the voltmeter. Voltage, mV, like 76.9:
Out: 62.5
